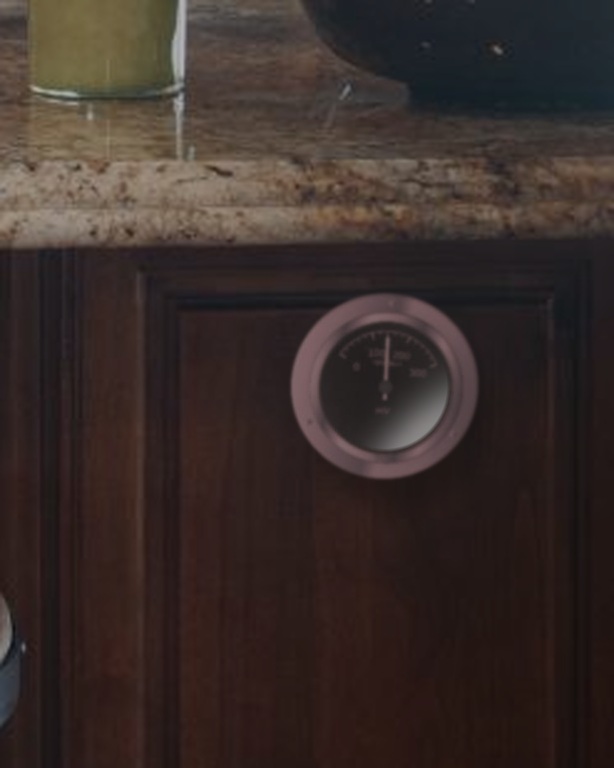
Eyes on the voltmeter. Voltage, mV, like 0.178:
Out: 140
